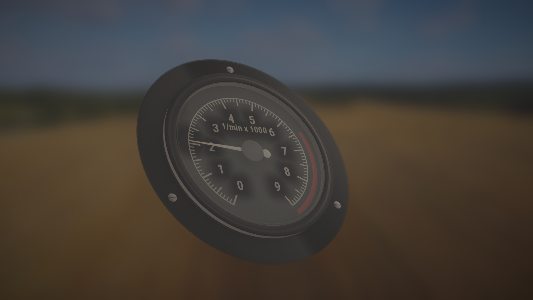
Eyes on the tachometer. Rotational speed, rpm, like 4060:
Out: 2000
